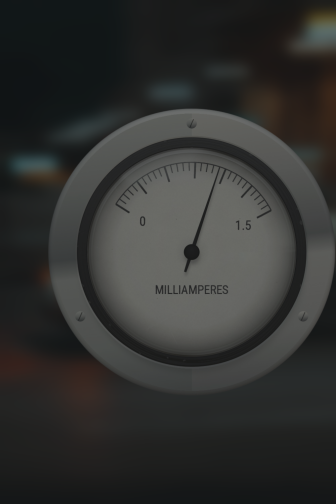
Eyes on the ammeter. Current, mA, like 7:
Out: 0.95
